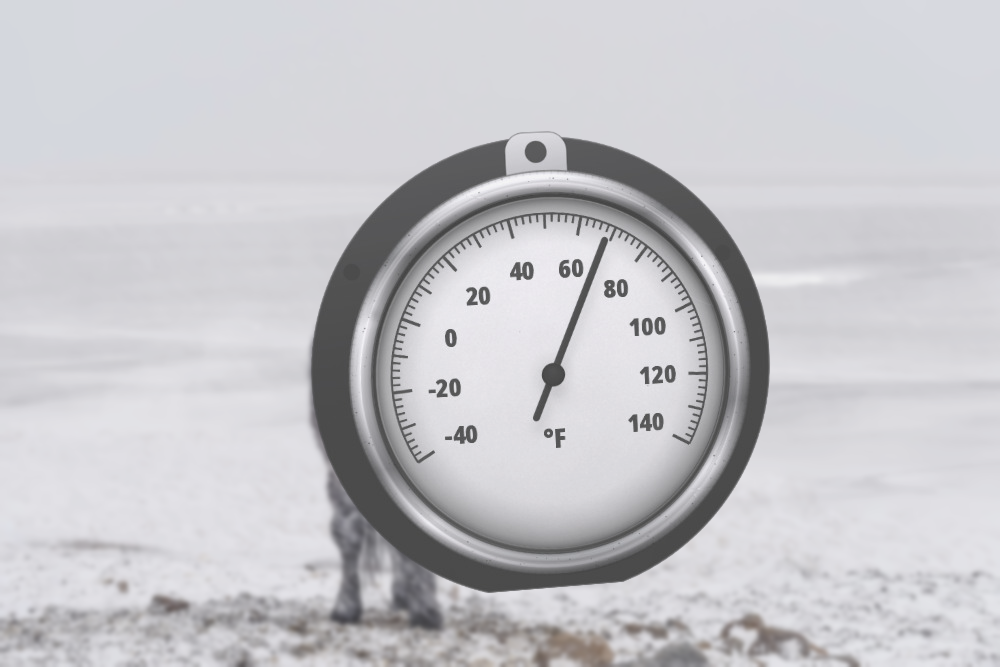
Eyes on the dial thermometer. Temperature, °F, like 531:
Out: 68
